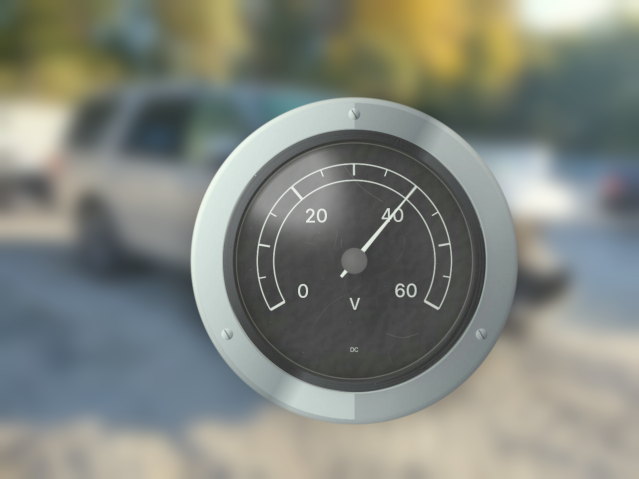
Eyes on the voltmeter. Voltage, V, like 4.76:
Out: 40
